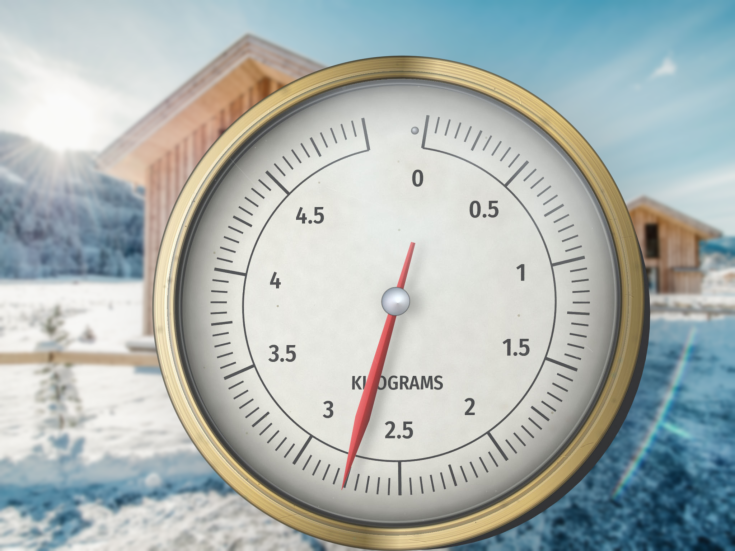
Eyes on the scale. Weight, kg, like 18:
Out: 2.75
